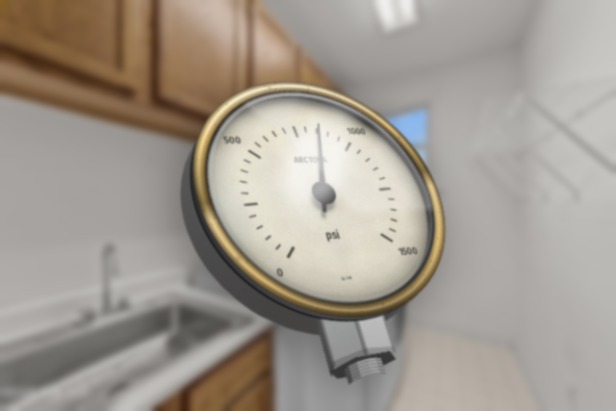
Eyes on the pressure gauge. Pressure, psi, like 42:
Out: 850
